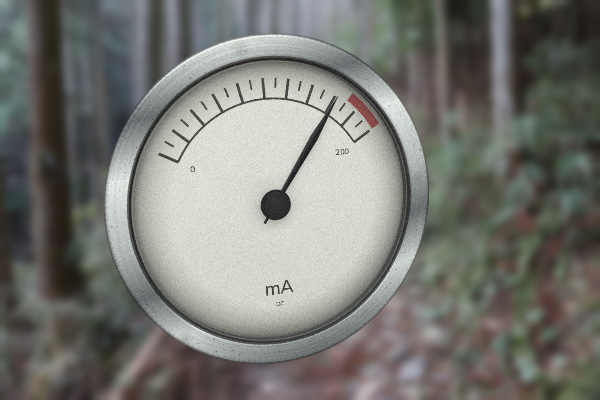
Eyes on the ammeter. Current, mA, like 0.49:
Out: 160
